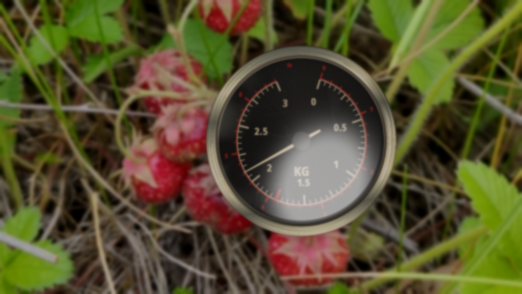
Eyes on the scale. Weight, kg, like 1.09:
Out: 2.1
